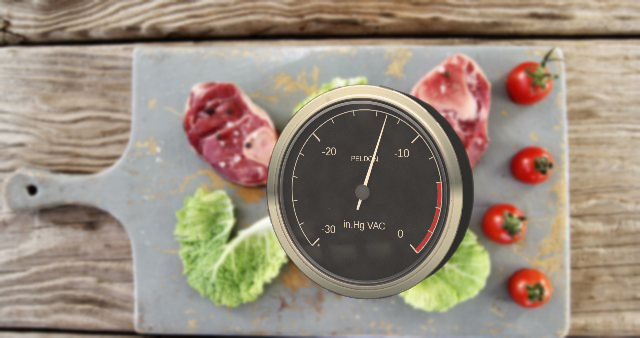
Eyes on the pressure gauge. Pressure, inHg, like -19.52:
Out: -13
